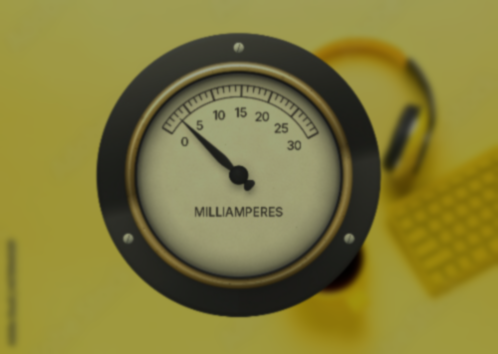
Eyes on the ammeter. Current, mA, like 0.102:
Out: 3
